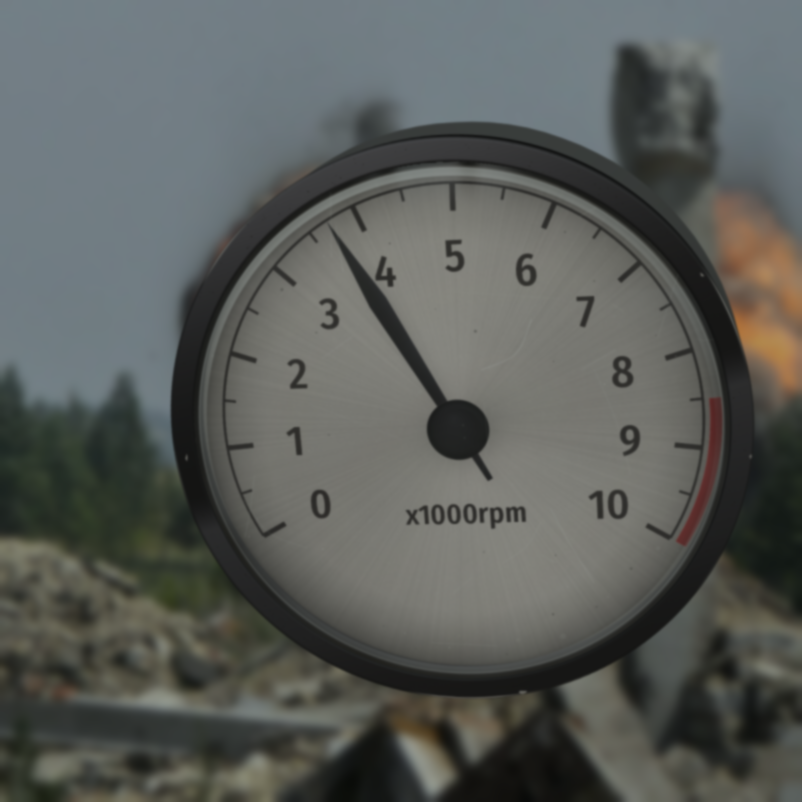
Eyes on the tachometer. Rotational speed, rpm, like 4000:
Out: 3750
